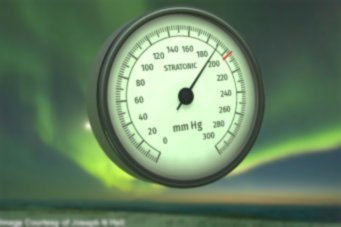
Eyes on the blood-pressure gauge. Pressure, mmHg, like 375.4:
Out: 190
